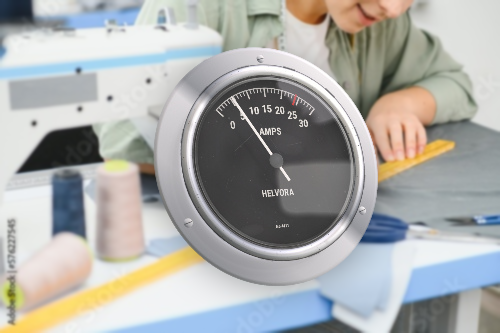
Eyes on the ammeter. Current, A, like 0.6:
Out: 5
